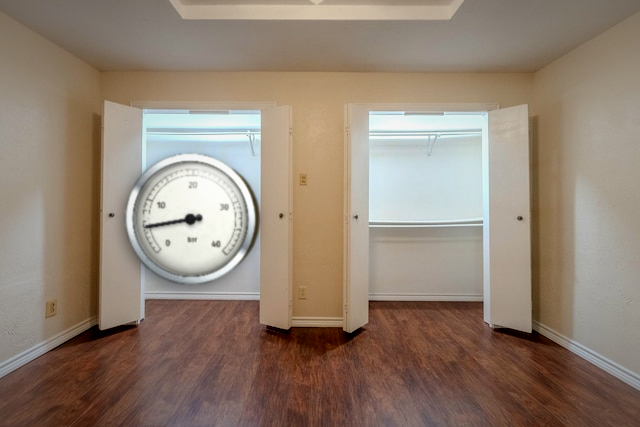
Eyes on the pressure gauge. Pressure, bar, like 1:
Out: 5
